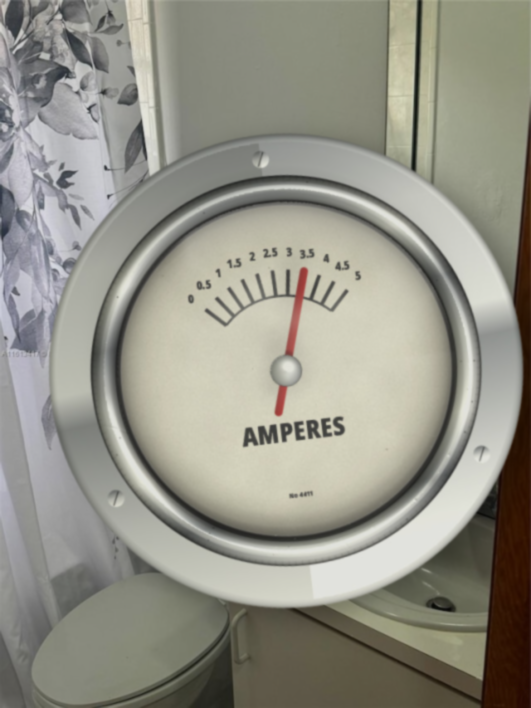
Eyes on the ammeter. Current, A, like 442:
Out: 3.5
